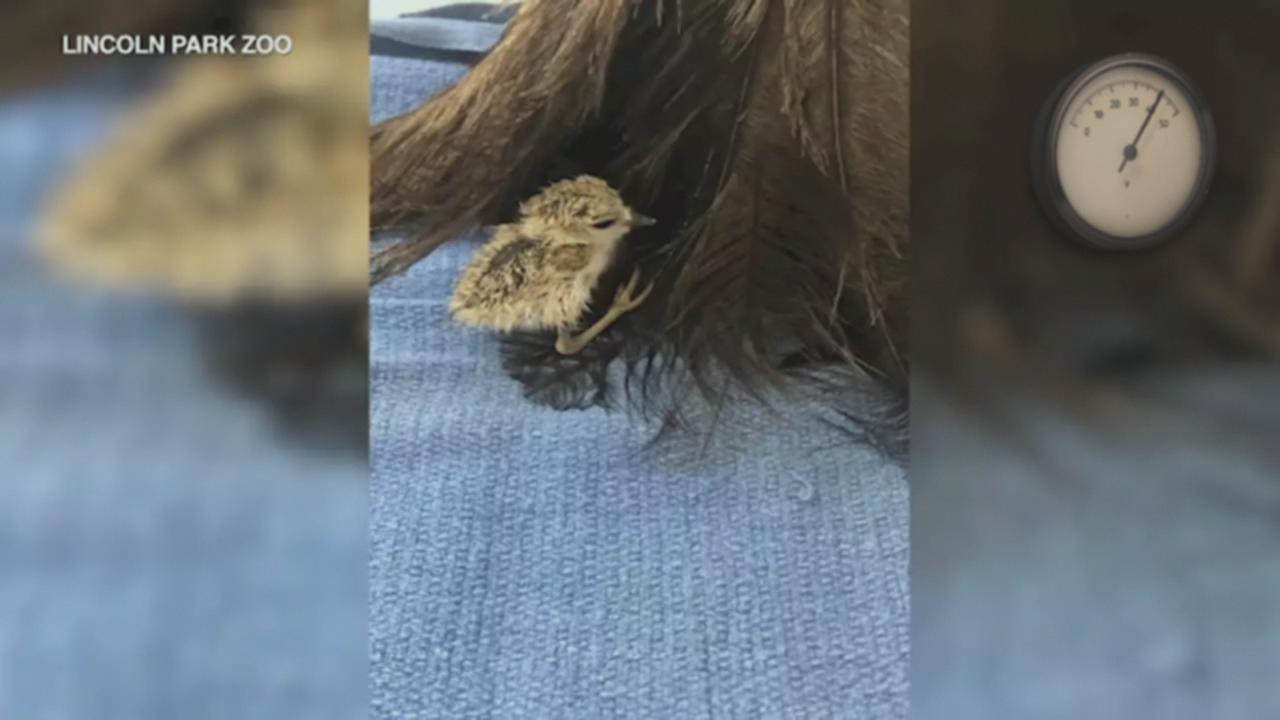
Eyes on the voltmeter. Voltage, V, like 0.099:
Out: 40
